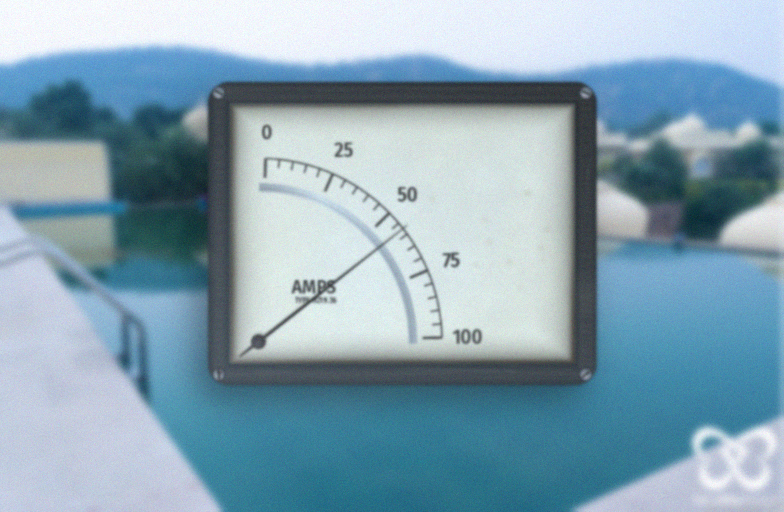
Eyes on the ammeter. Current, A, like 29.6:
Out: 57.5
